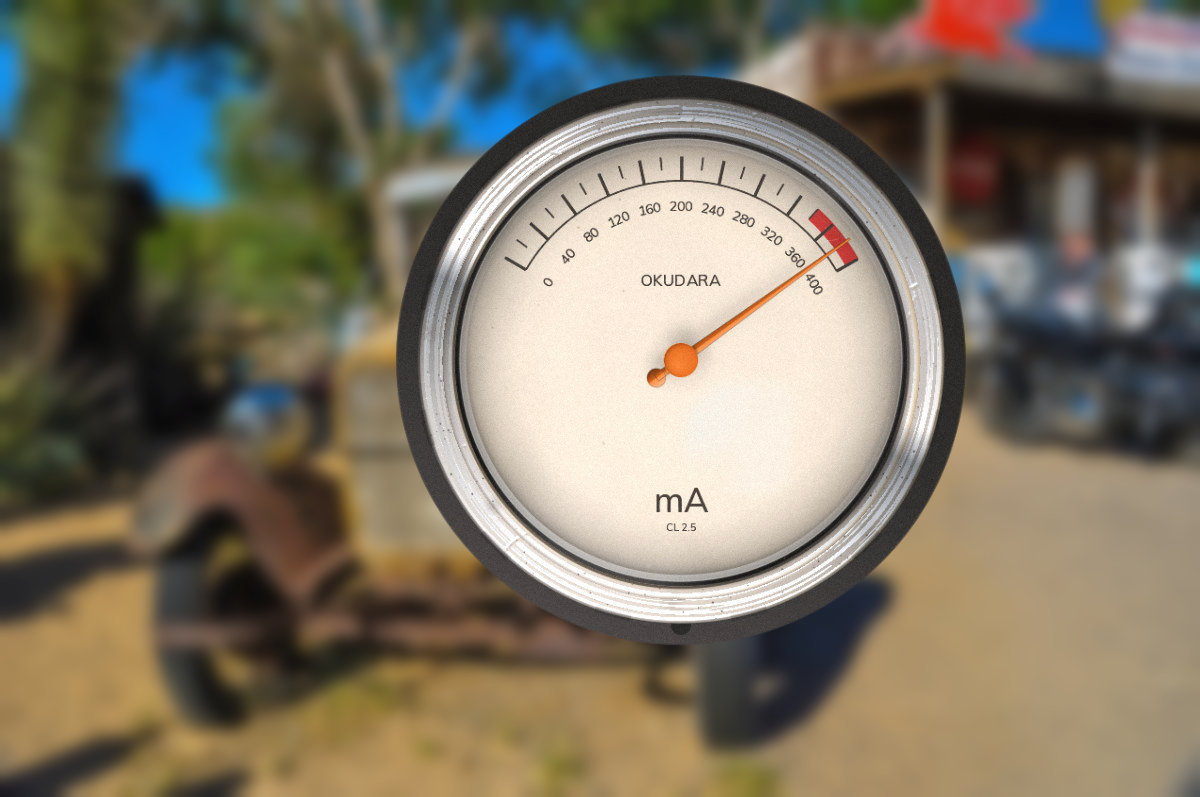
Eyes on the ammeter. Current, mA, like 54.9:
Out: 380
